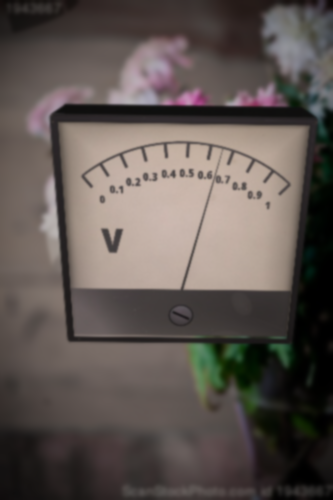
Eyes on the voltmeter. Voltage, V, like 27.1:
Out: 0.65
